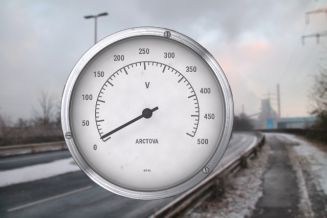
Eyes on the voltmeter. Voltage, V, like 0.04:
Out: 10
